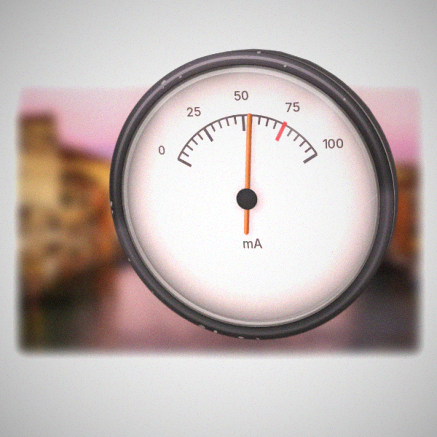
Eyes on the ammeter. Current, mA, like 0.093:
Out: 55
